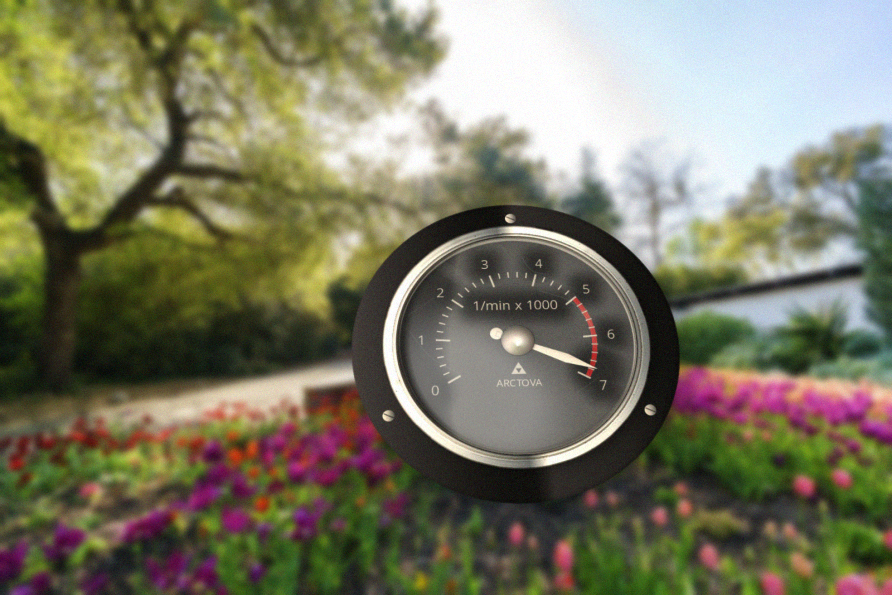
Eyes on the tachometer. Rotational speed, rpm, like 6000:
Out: 6800
